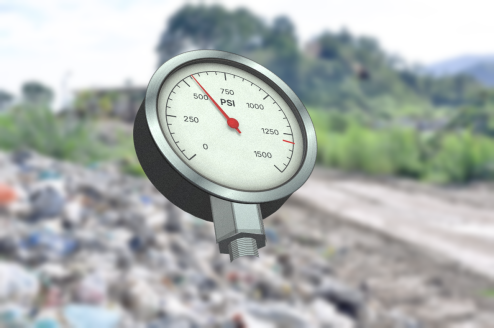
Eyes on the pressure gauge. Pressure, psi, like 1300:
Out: 550
